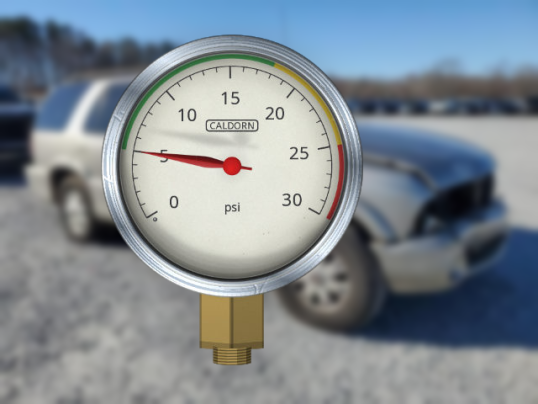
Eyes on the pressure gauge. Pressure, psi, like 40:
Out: 5
